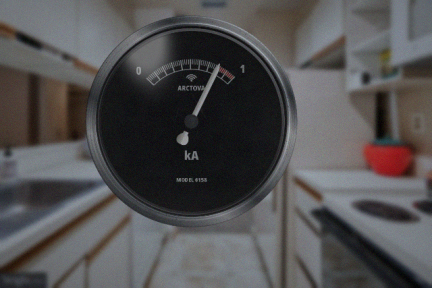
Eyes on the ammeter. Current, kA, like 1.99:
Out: 0.8
